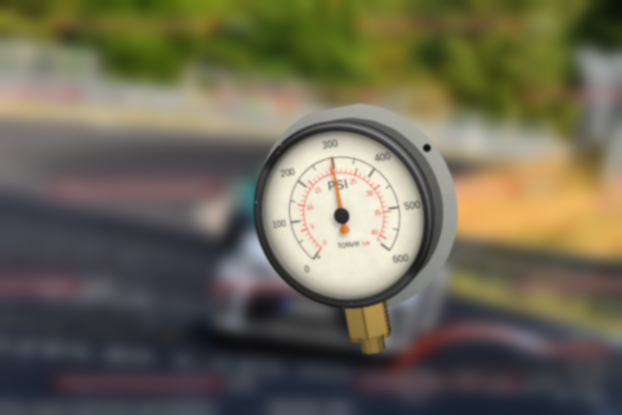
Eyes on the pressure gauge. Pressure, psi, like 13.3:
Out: 300
